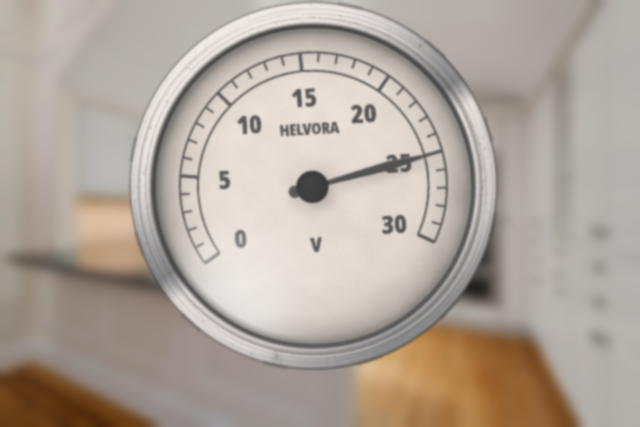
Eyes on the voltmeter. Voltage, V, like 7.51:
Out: 25
